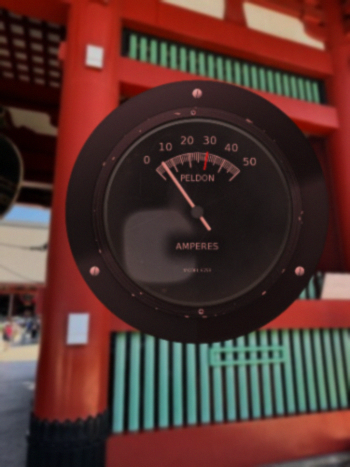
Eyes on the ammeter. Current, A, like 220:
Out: 5
